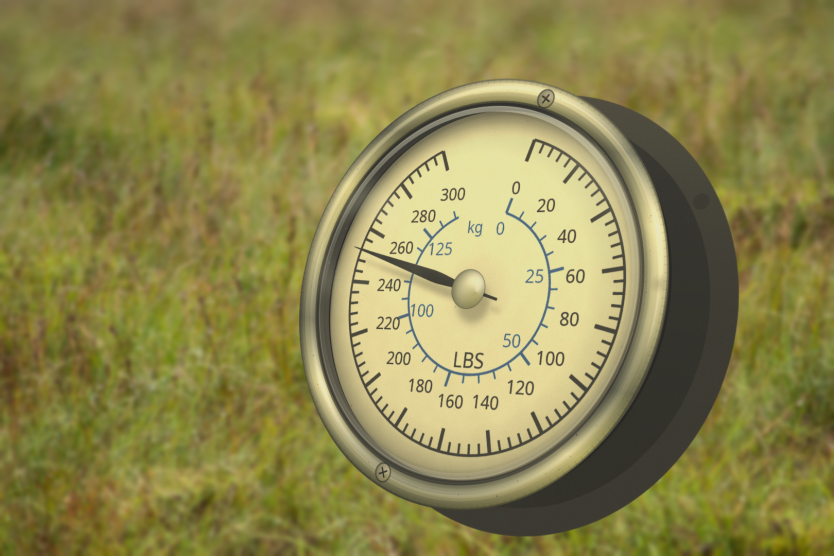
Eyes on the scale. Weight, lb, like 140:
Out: 252
